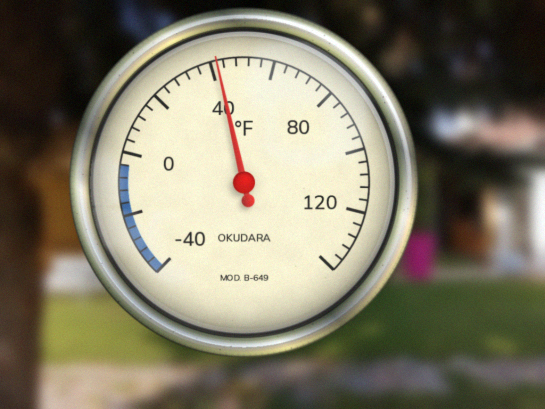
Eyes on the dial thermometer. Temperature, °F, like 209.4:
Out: 42
